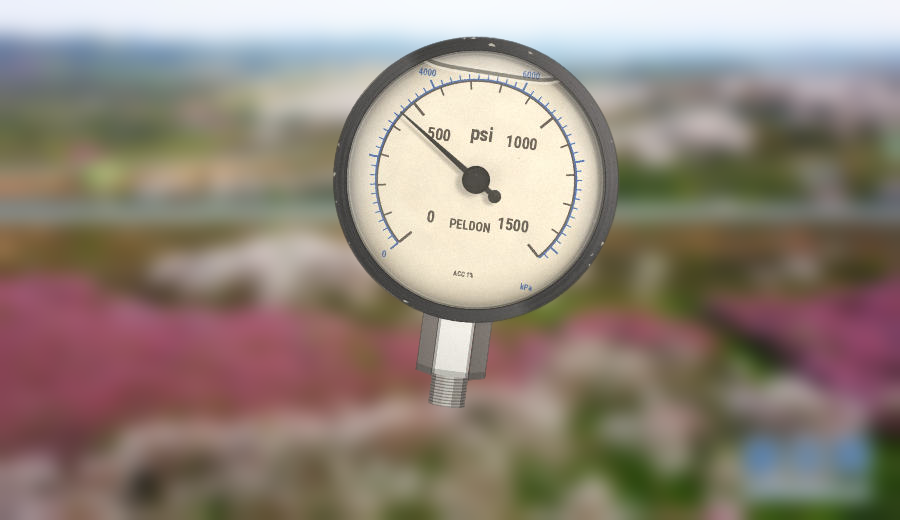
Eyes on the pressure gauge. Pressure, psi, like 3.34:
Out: 450
